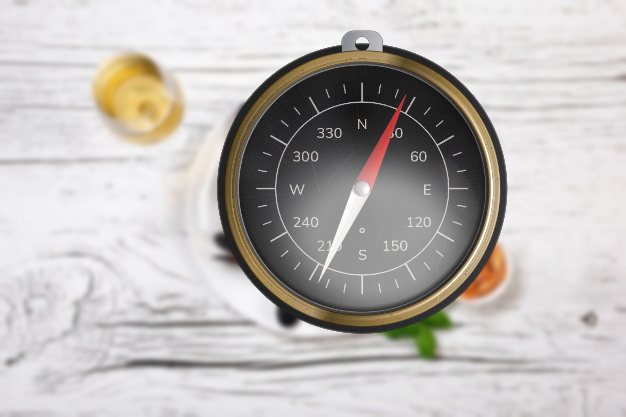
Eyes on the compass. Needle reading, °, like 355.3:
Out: 25
